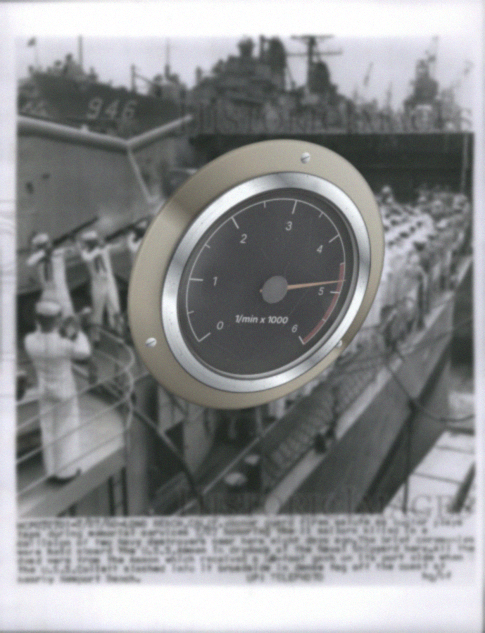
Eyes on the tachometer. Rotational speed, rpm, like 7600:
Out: 4750
